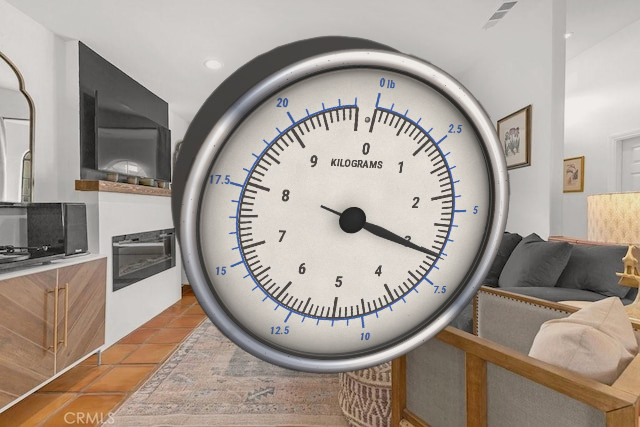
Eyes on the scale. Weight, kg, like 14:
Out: 3
